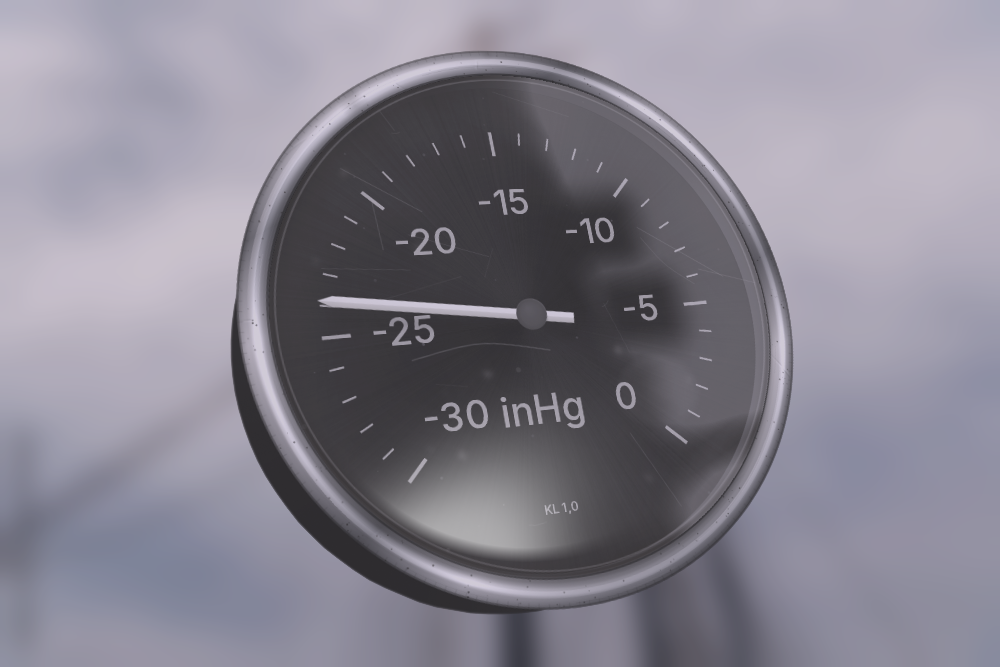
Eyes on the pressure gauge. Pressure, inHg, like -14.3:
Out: -24
